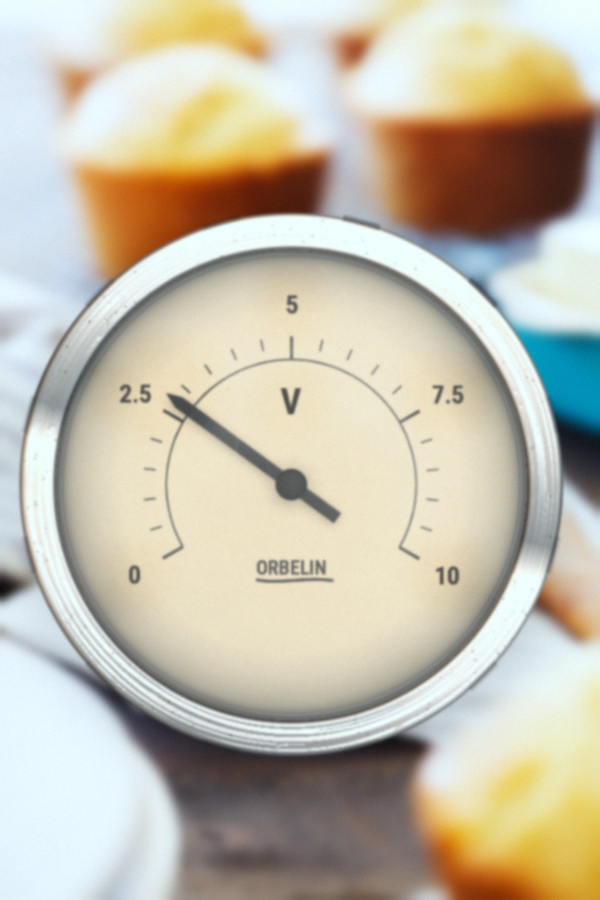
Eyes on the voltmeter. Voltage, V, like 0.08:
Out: 2.75
